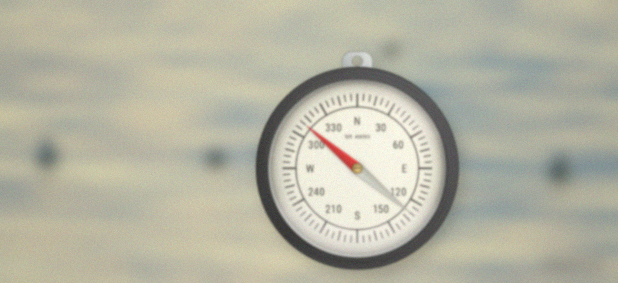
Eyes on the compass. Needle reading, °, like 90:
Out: 310
